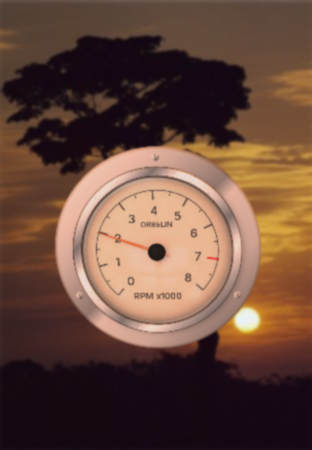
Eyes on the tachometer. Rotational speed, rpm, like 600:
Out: 2000
